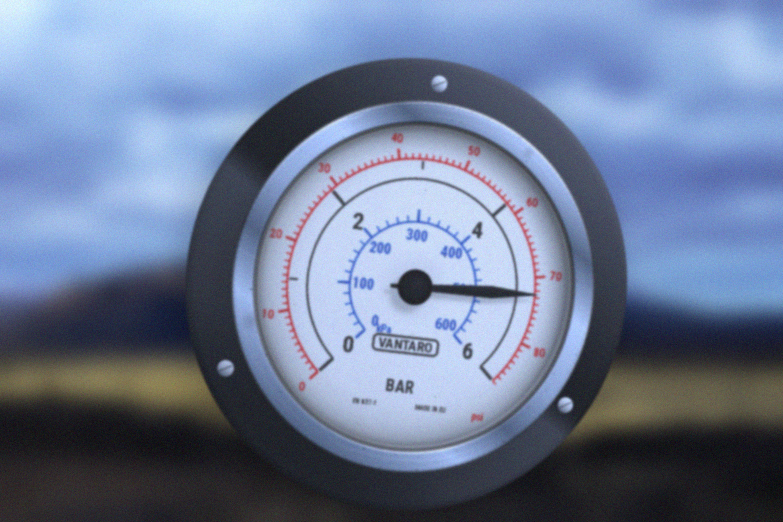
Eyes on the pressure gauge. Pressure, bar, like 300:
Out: 5
